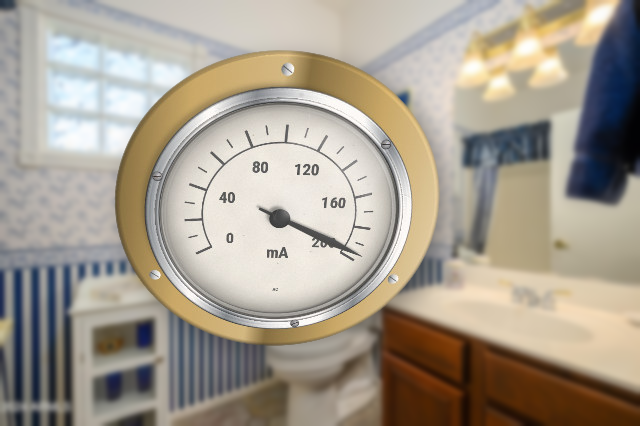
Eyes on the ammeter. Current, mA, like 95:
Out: 195
